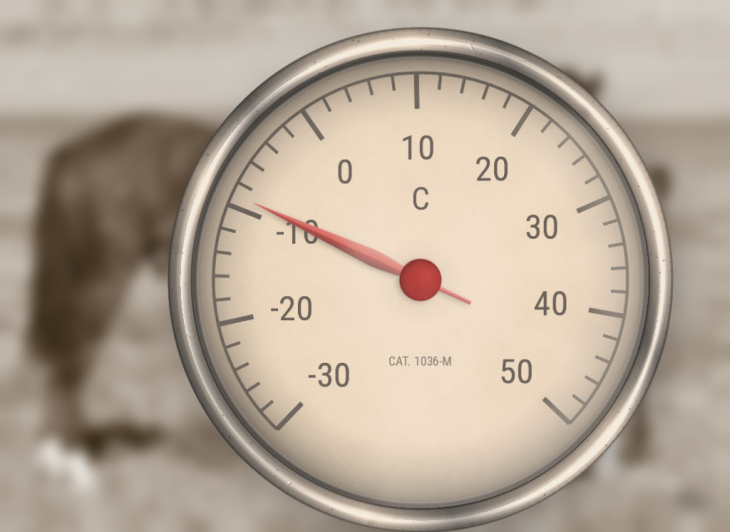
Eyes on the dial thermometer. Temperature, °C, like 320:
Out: -9
